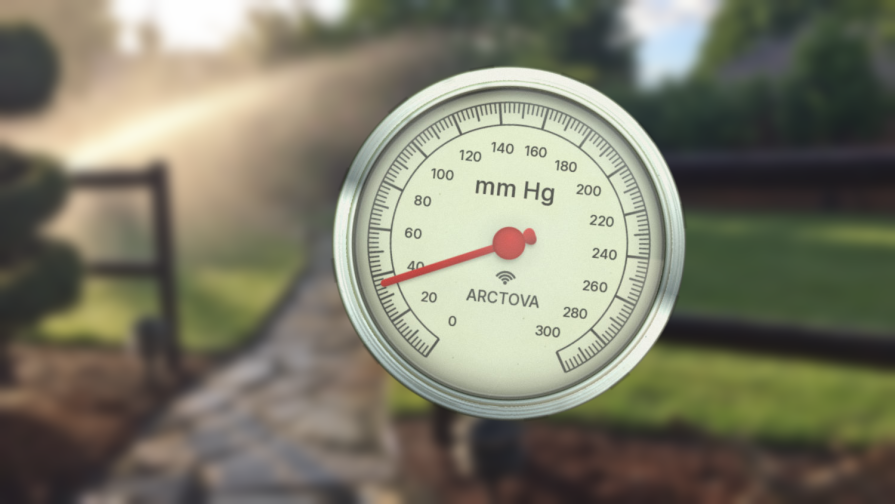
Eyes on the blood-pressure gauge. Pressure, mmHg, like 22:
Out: 36
